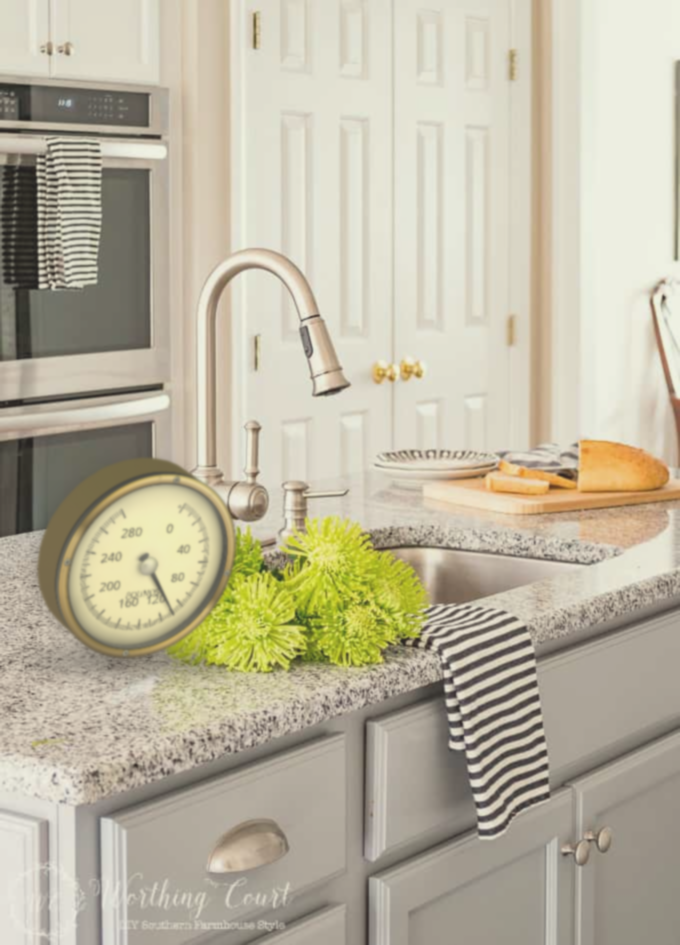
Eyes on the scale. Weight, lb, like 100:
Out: 110
